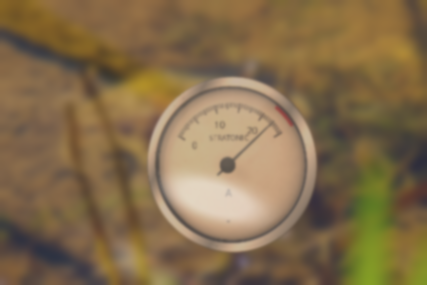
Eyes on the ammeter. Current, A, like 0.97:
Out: 22.5
